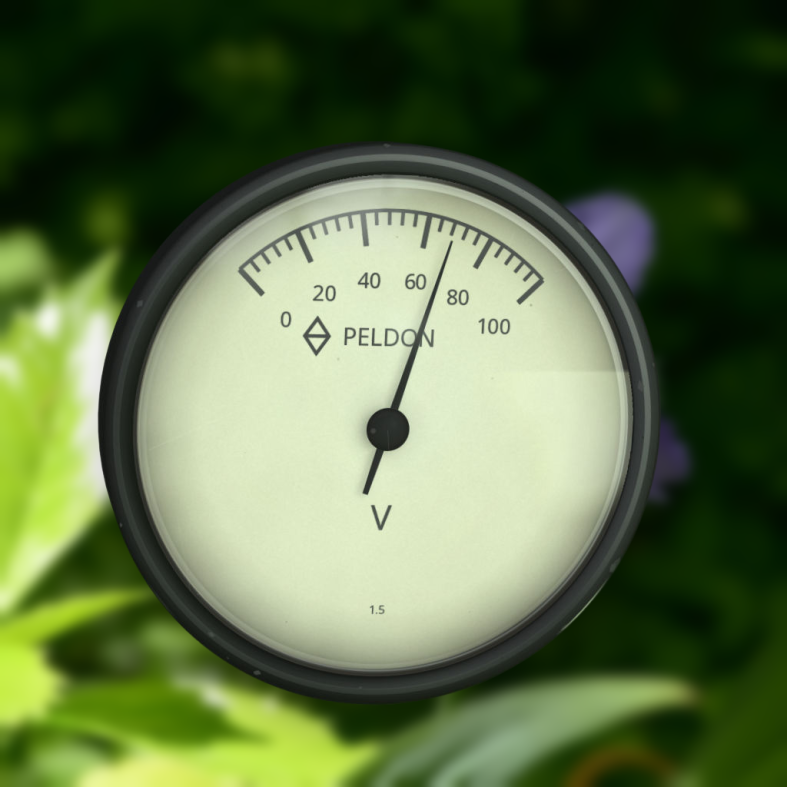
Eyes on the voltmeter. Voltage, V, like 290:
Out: 68
